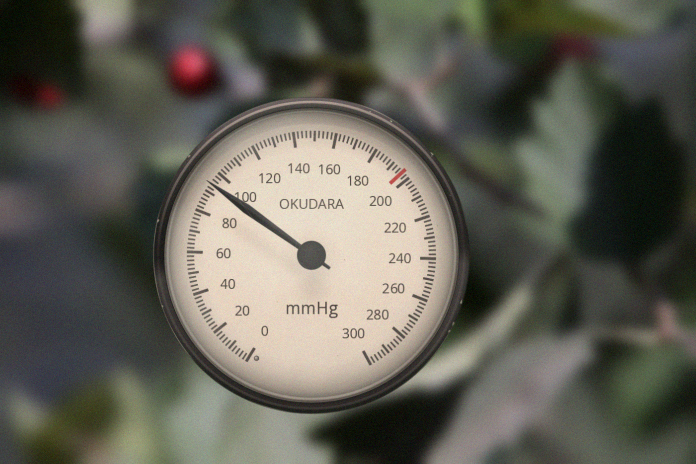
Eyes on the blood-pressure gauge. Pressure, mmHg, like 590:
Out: 94
